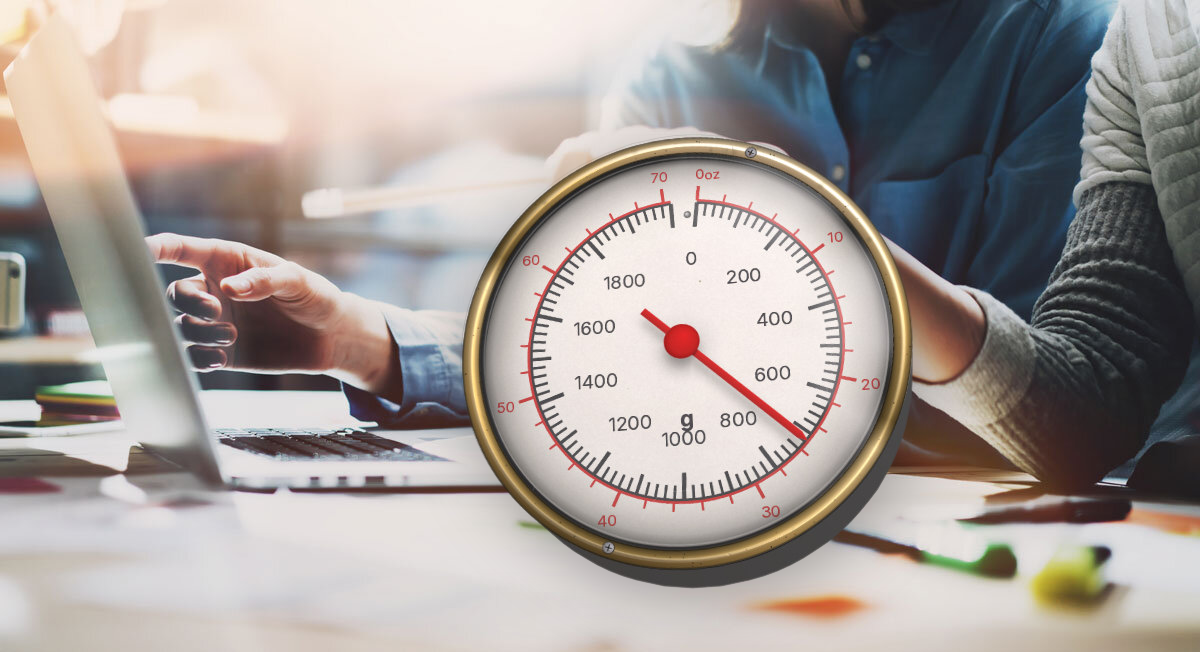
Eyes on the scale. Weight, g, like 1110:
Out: 720
